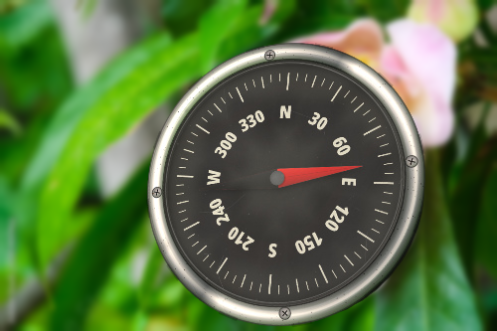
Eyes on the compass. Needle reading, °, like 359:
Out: 80
